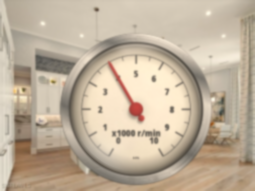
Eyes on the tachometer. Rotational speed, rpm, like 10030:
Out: 4000
